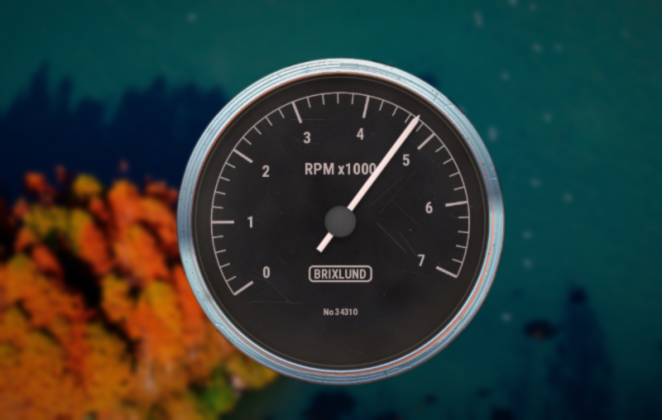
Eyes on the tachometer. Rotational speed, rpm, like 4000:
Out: 4700
